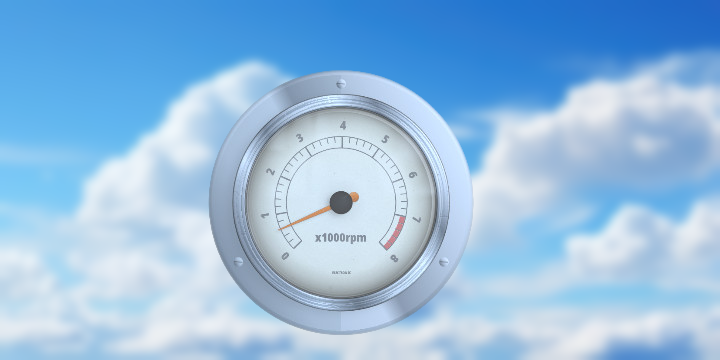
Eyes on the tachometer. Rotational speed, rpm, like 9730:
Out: 600
